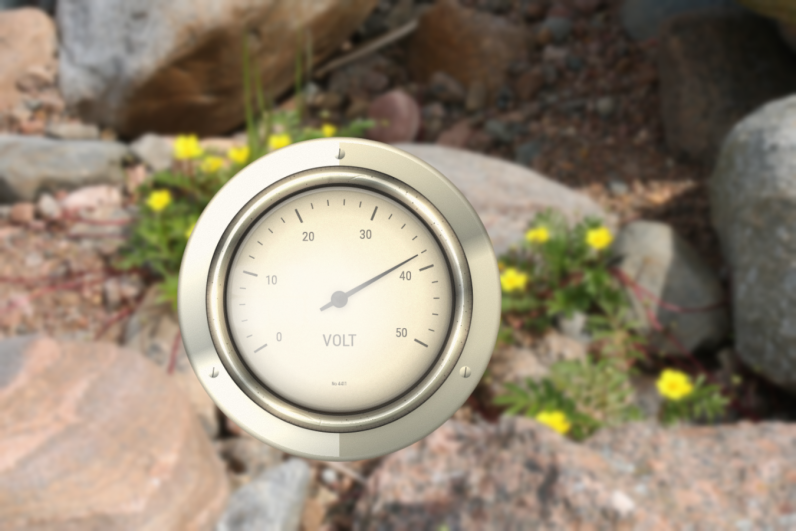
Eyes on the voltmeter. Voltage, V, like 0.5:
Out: 38
